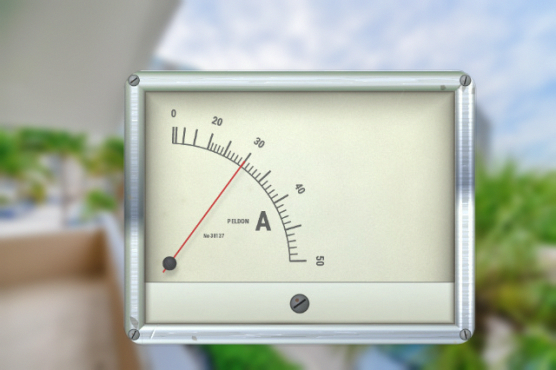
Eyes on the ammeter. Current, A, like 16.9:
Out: 30
